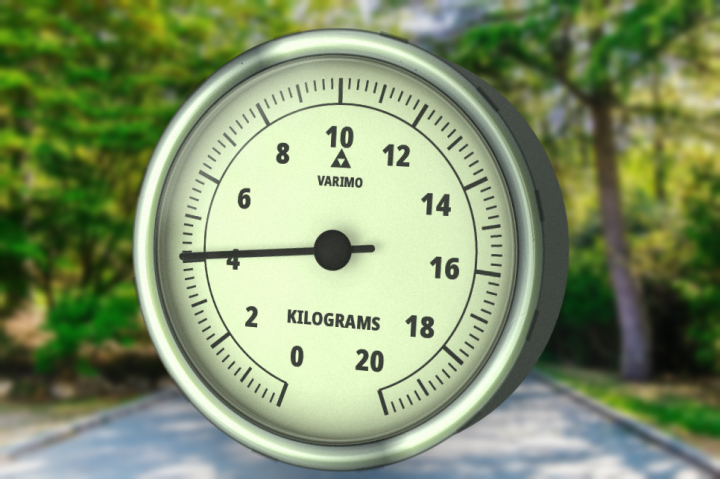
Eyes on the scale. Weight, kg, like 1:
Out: 4.1
